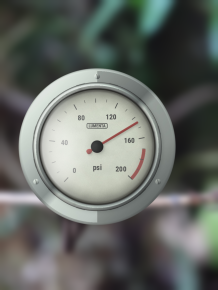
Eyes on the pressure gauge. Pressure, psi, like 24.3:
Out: 145
